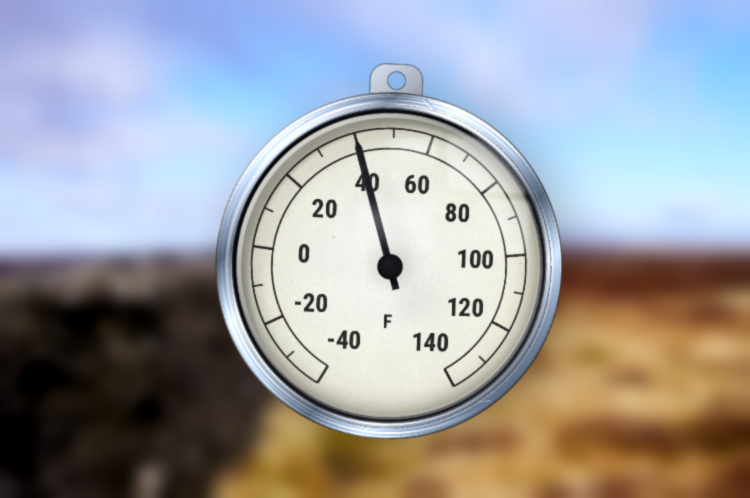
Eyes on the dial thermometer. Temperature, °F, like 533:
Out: 40
